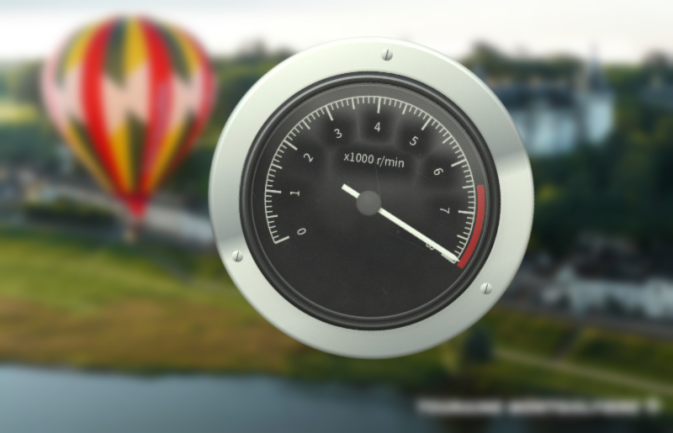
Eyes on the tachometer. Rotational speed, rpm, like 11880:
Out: 7900
